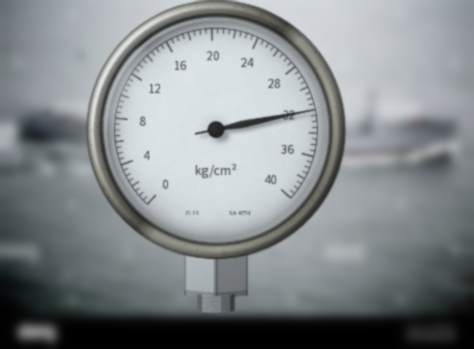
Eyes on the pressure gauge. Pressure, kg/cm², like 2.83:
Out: 32
